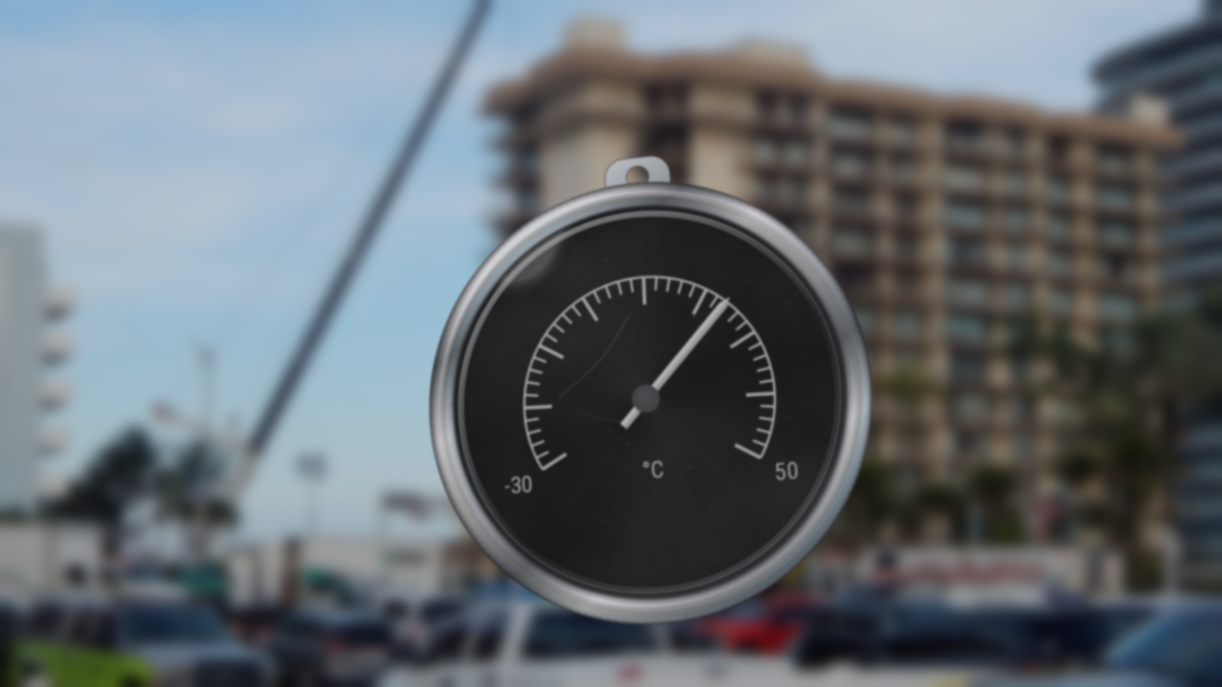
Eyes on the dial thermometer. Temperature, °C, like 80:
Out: 24
